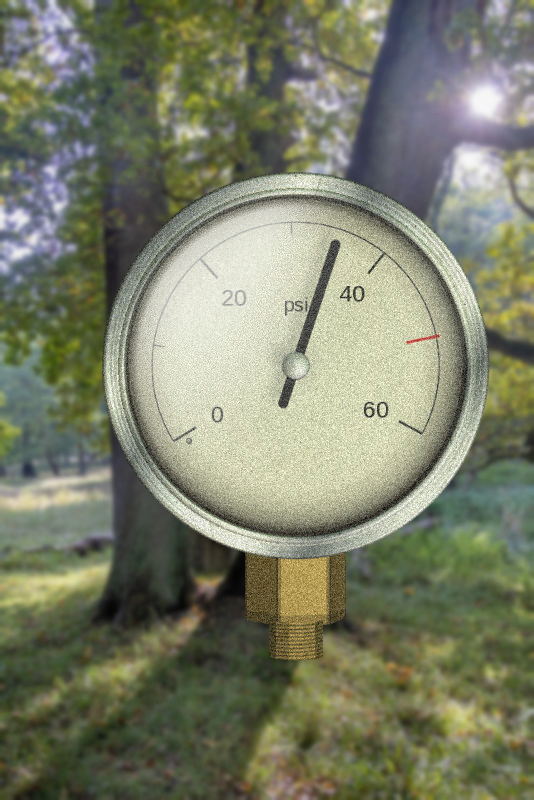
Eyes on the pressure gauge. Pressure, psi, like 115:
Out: 35
